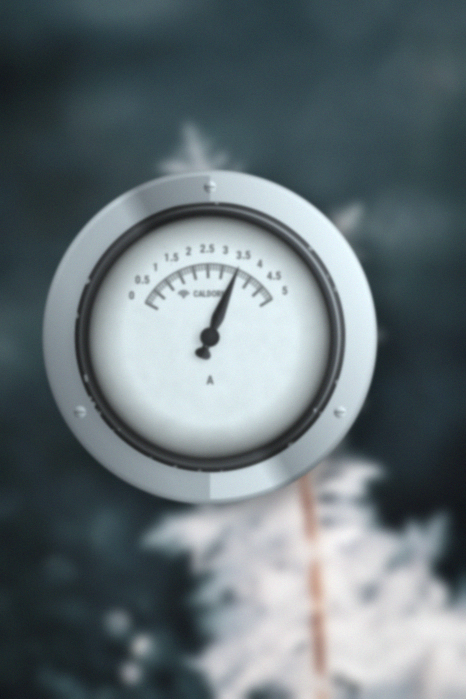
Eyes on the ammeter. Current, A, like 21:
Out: 3.5
